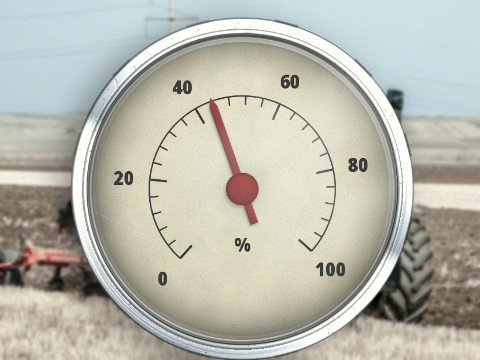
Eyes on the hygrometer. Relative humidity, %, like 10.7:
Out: 44
